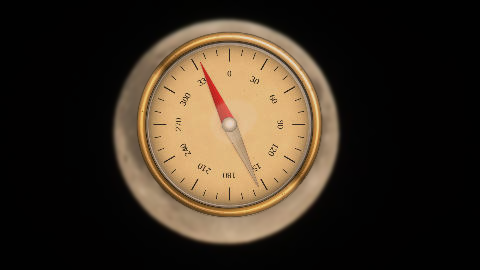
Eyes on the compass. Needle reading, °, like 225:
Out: 335
